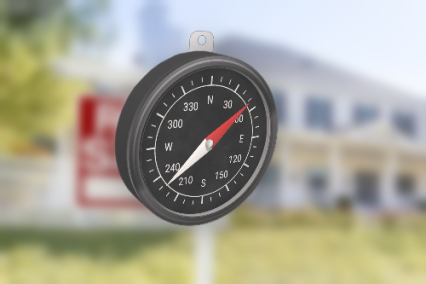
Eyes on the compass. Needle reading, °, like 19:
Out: 50
